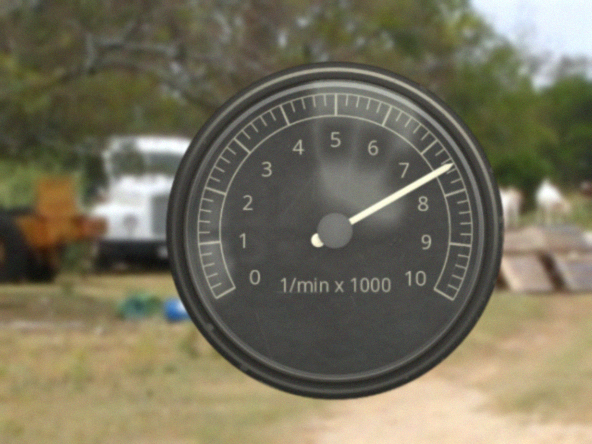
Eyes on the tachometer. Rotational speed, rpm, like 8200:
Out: 7500
